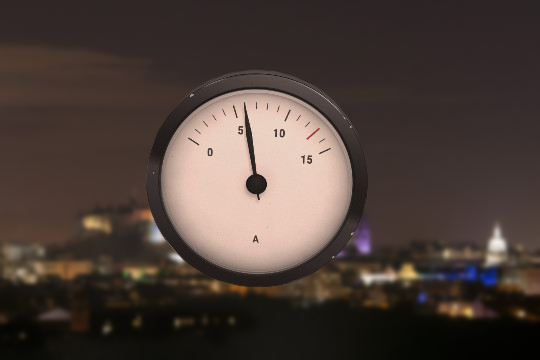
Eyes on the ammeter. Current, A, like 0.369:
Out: 6
